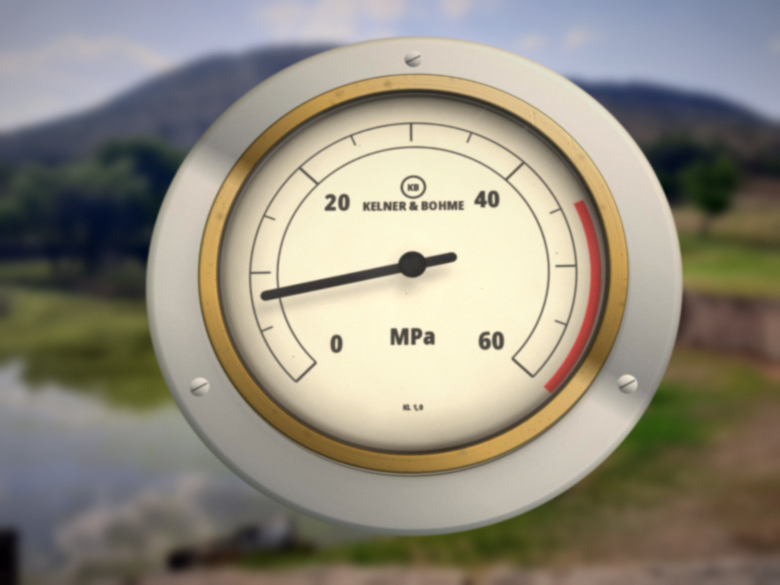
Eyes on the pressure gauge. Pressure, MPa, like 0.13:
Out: 7.5
